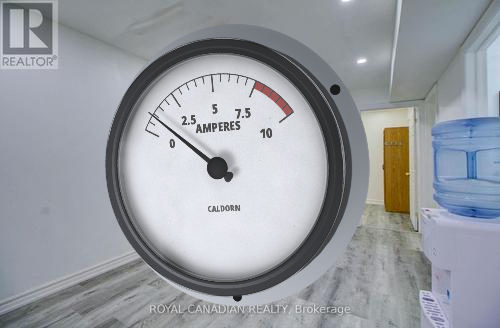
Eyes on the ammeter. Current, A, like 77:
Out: 1
